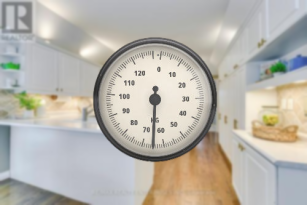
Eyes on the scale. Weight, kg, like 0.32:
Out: 65
